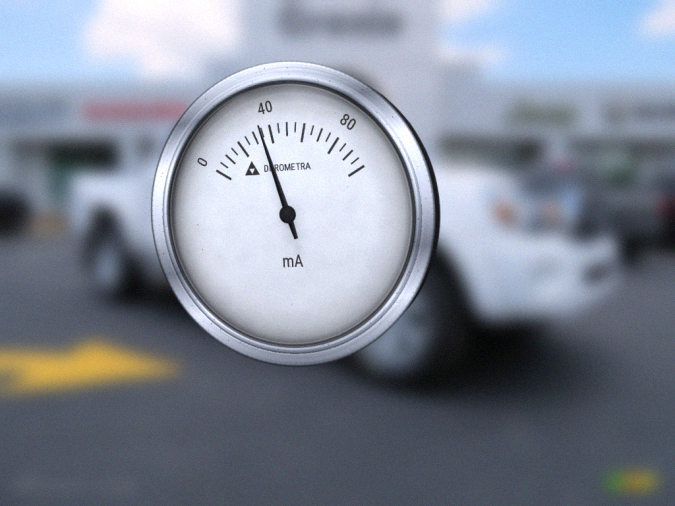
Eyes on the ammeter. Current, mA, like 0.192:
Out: 35
